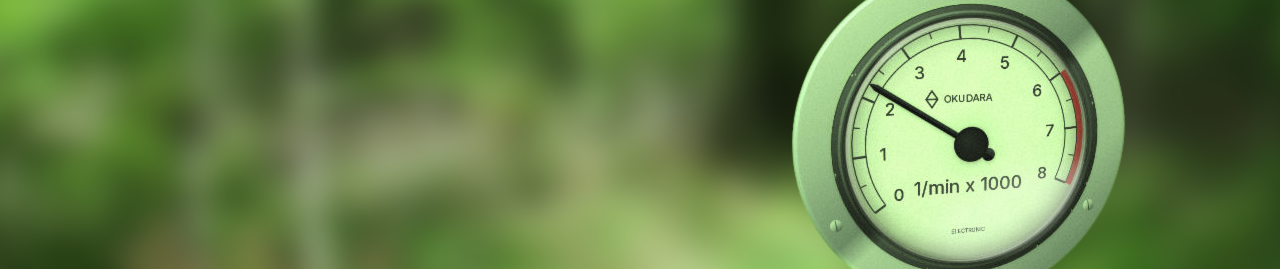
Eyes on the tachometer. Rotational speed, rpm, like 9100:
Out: 2250
